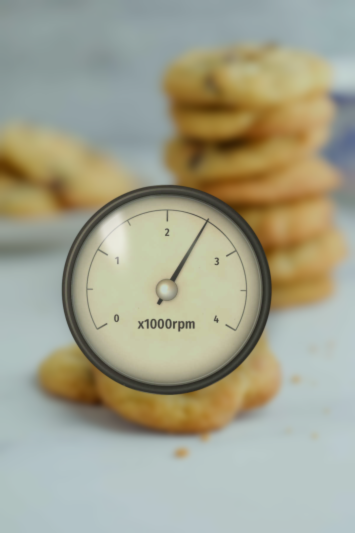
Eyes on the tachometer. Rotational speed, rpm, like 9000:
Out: 2500
